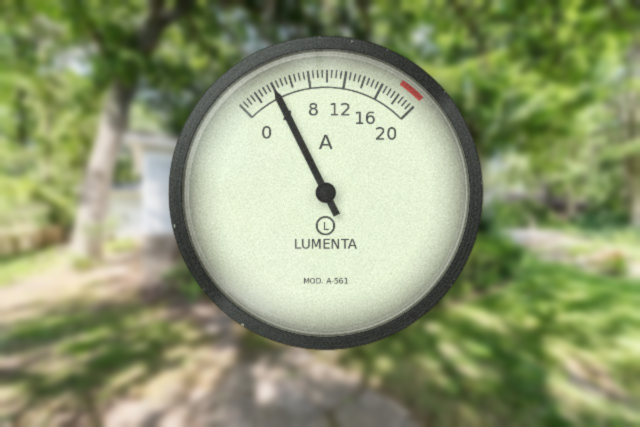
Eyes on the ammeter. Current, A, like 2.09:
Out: 4
